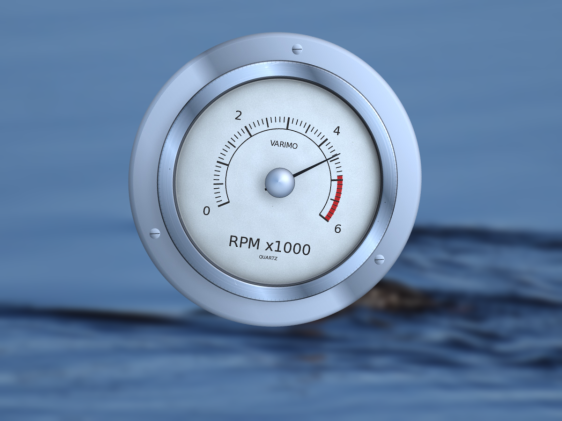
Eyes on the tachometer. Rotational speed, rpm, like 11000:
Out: 4400
